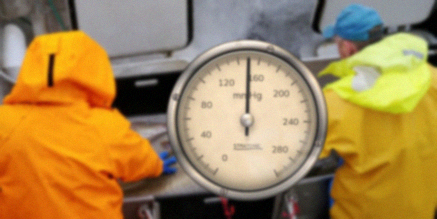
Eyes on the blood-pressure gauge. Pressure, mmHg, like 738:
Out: 150
